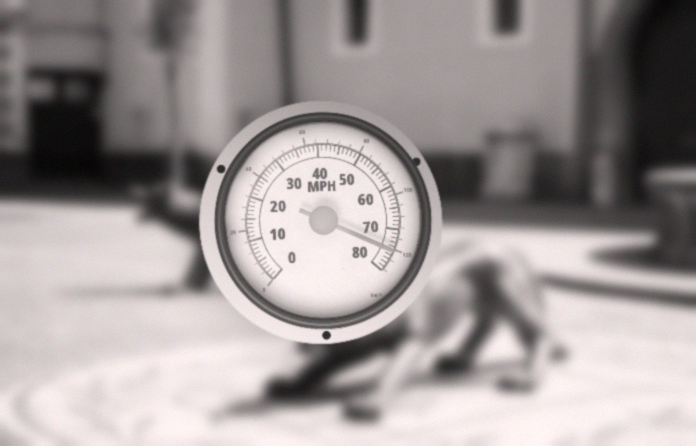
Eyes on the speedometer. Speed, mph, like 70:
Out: 75
